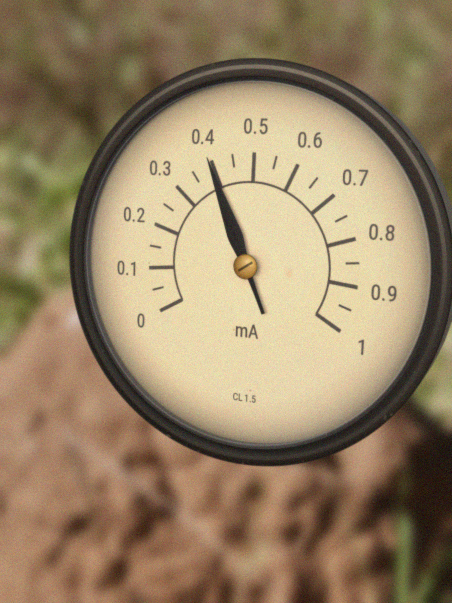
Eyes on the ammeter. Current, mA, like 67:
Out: 0.4
